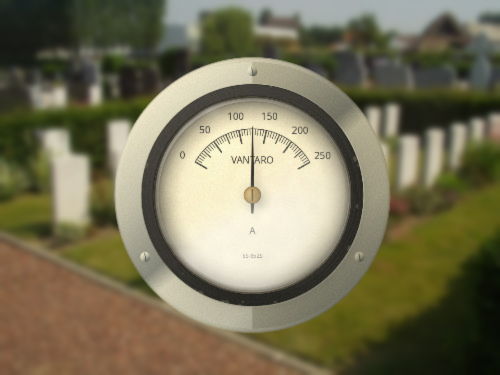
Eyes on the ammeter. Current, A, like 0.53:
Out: 125
